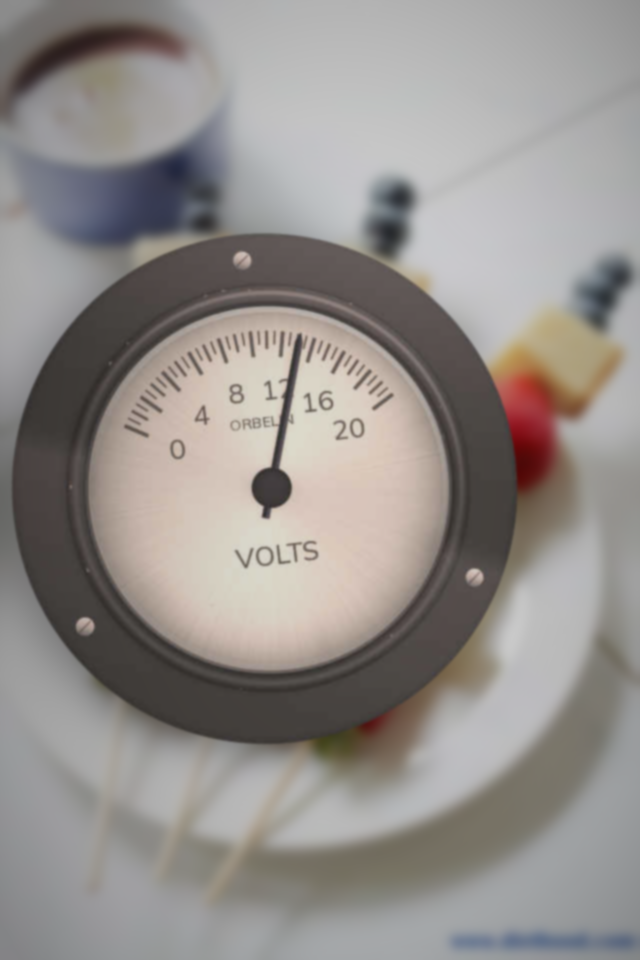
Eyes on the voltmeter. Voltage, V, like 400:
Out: 13
